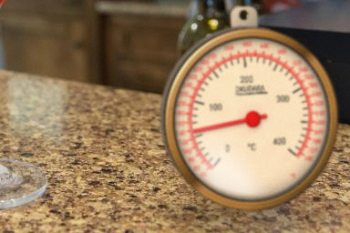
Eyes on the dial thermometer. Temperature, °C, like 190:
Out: 60
